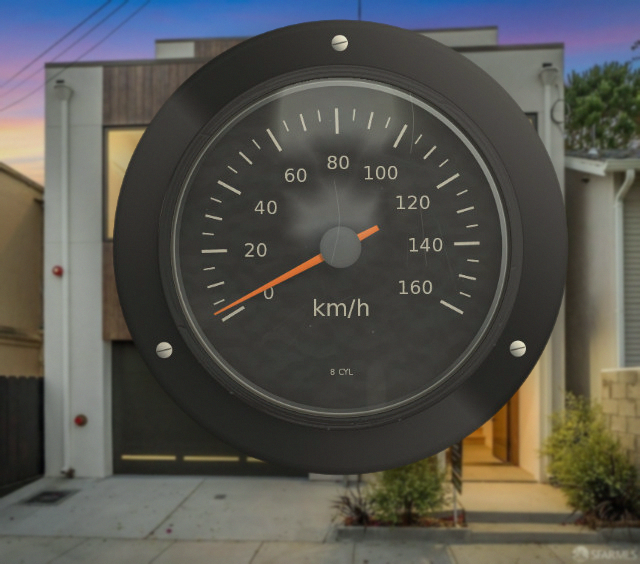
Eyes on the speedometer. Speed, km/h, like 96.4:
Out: 2.5
